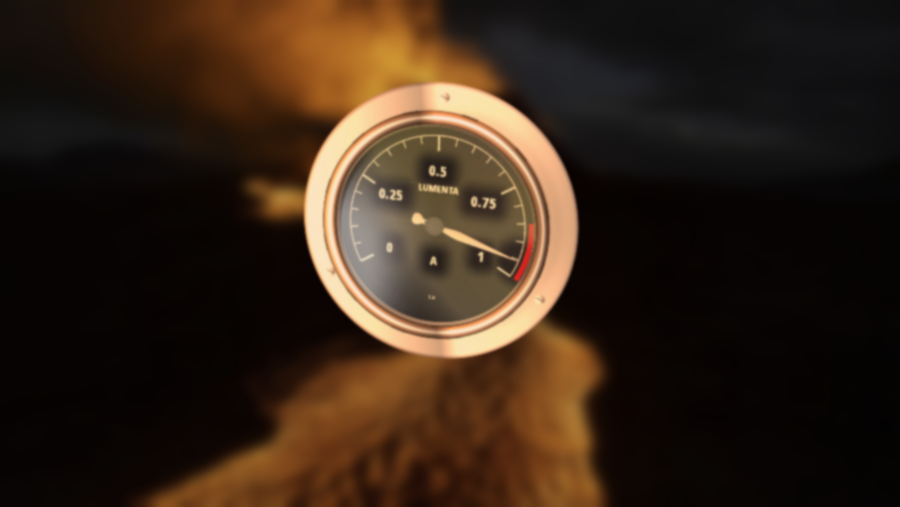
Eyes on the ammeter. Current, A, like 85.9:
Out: 0.95
